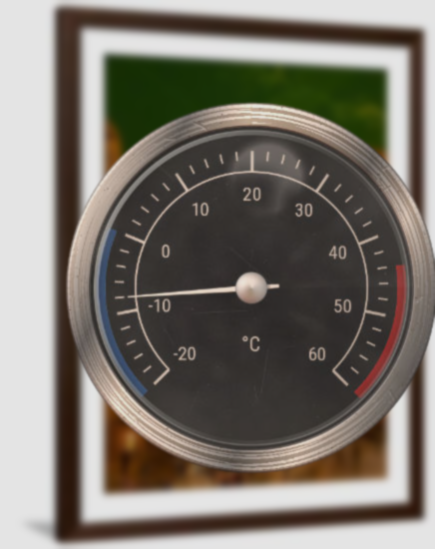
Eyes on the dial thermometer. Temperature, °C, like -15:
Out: -8
